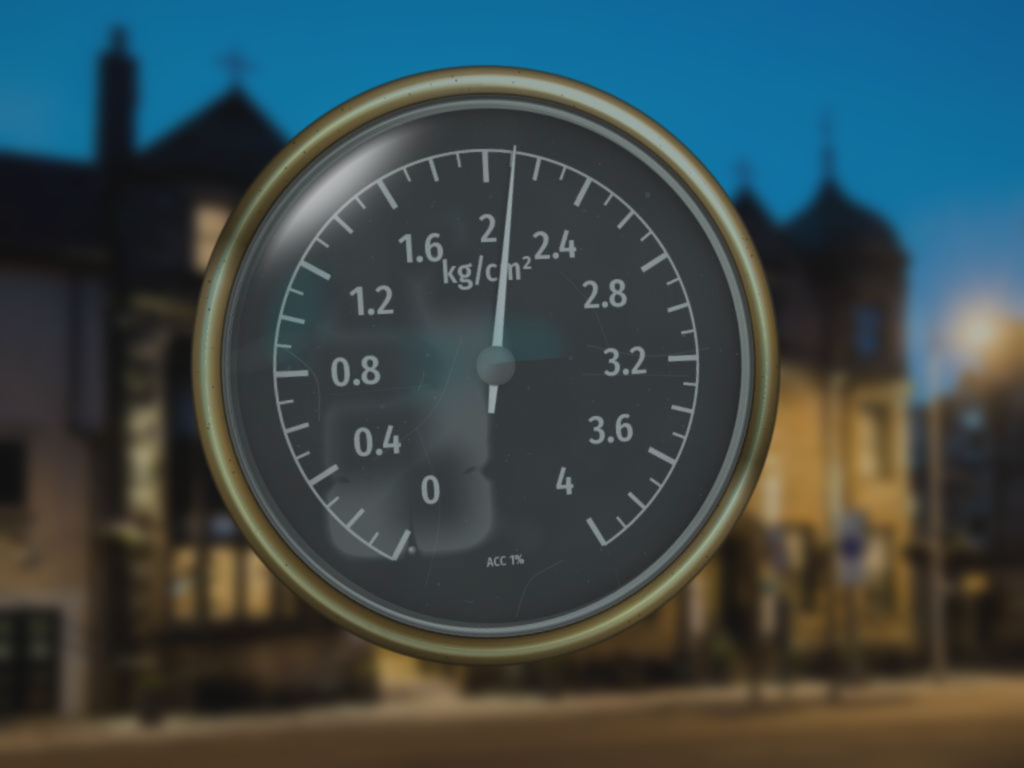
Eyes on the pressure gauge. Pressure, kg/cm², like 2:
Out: 2.1
